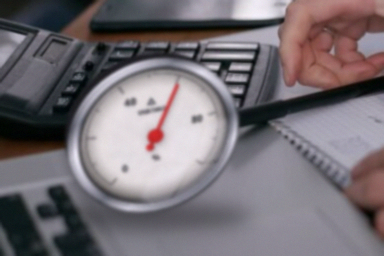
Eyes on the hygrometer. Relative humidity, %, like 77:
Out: 60
